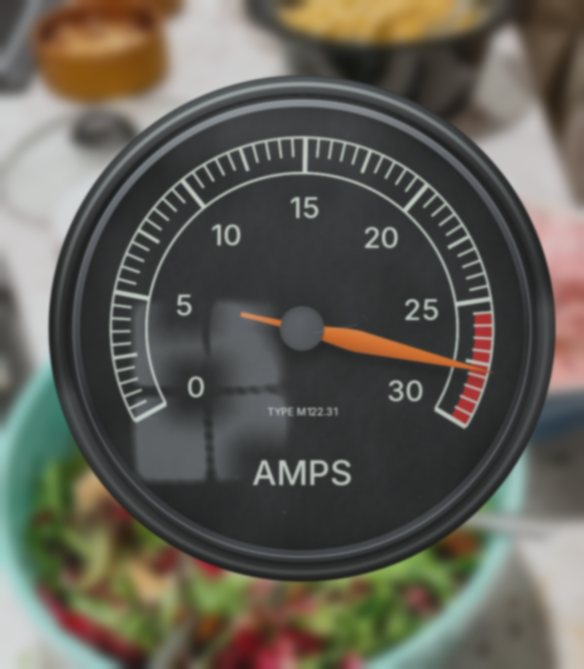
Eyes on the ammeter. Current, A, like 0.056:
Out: 27.75
